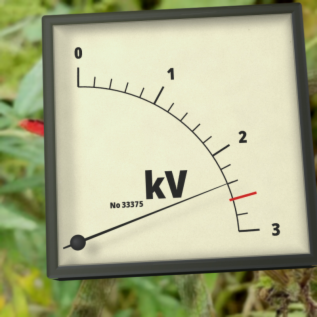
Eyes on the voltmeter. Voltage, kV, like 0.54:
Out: 2.4
